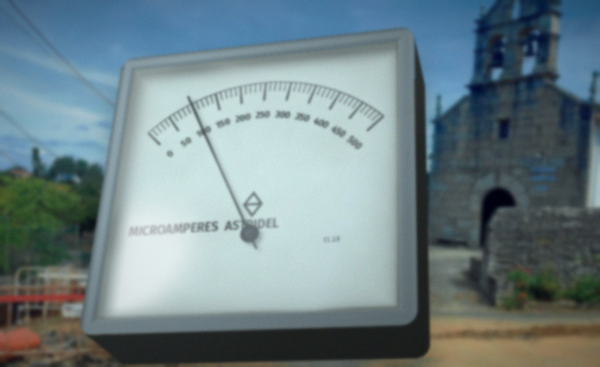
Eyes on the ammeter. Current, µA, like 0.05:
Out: 100
